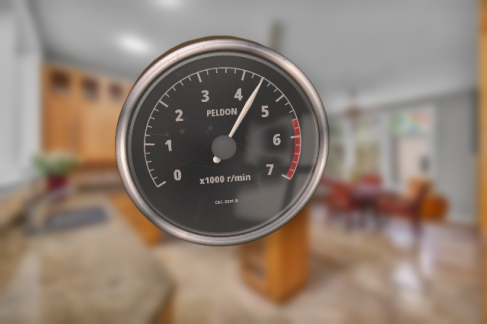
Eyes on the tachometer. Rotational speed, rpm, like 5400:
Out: 4400
